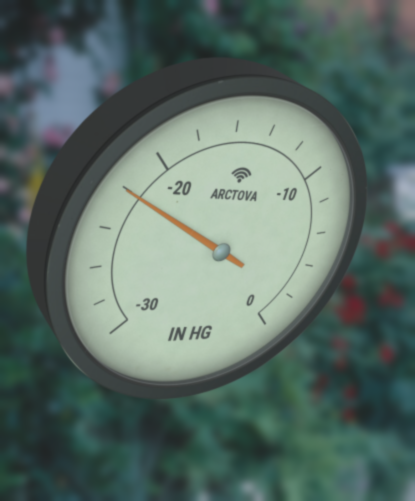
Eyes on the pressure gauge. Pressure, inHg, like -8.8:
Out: -22
